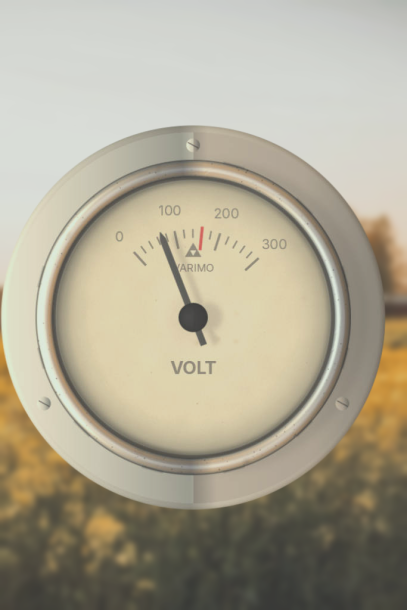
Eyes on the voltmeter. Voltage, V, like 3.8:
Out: 70
